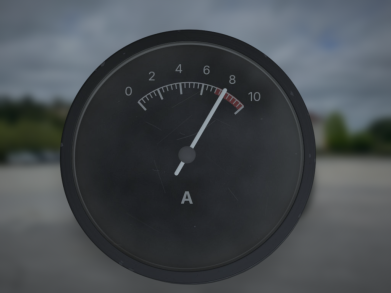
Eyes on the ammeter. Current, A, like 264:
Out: 8
